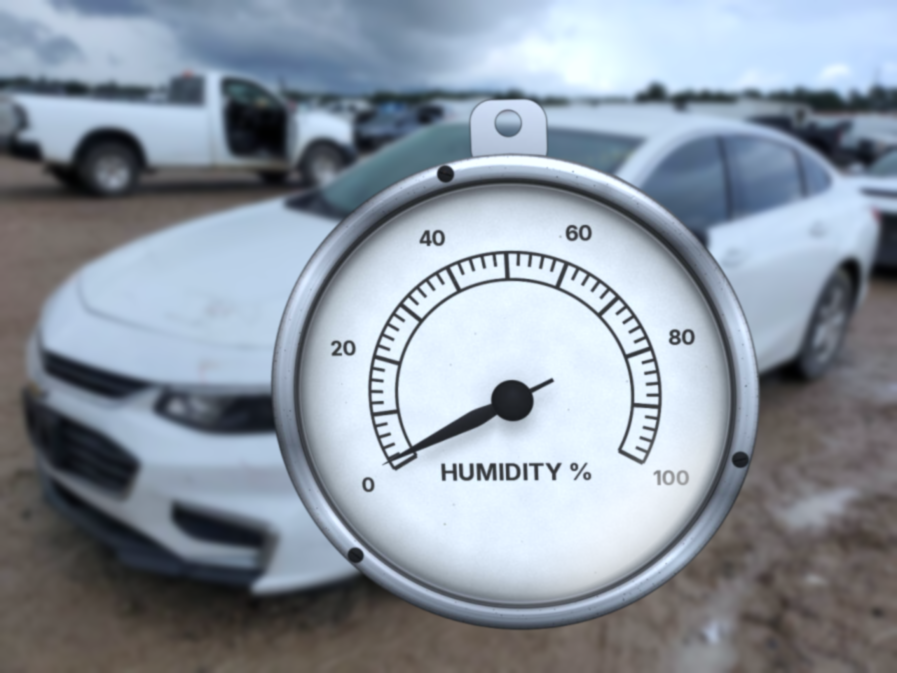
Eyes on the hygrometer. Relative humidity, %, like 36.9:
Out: 2
